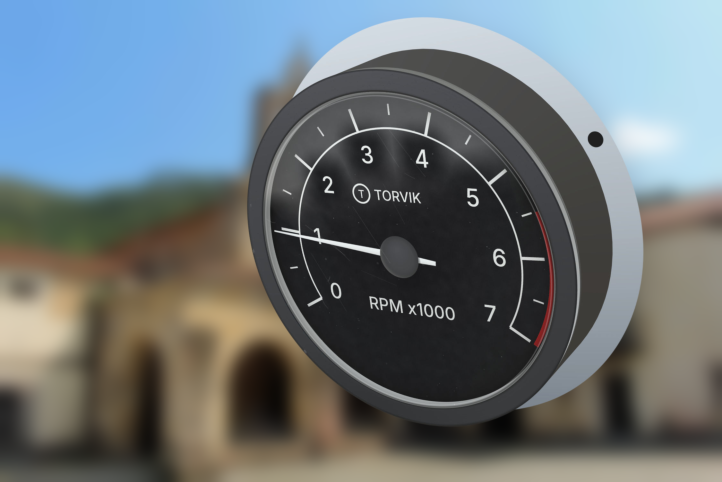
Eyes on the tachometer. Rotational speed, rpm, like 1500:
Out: 1000
